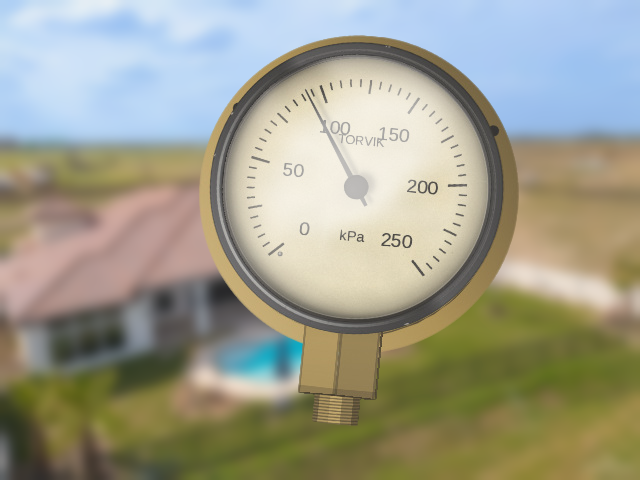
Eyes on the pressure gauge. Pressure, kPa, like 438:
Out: 92.5
